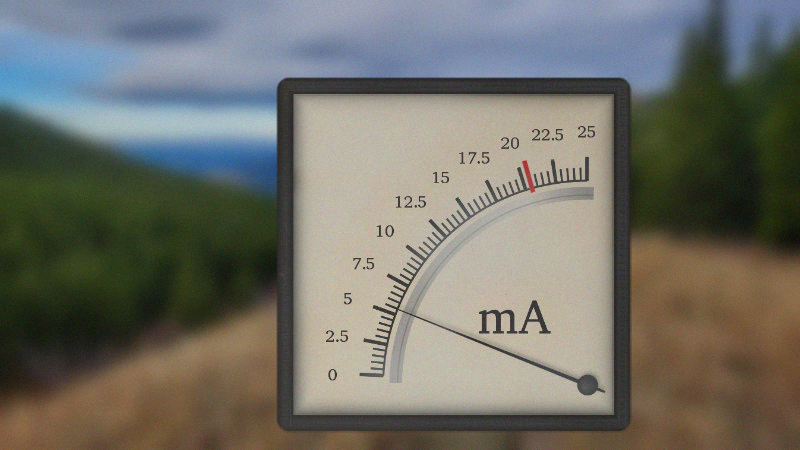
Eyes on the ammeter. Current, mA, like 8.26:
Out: 5.5
